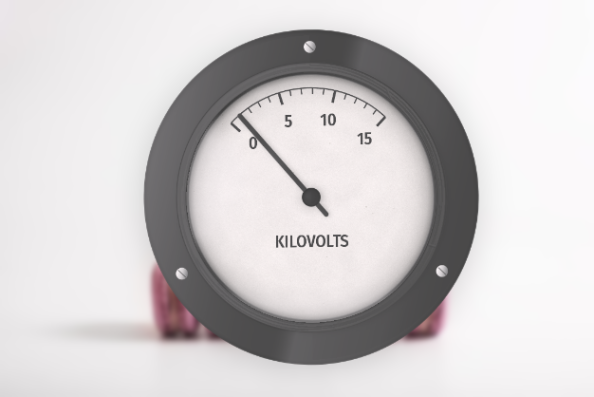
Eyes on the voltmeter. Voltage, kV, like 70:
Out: 1
